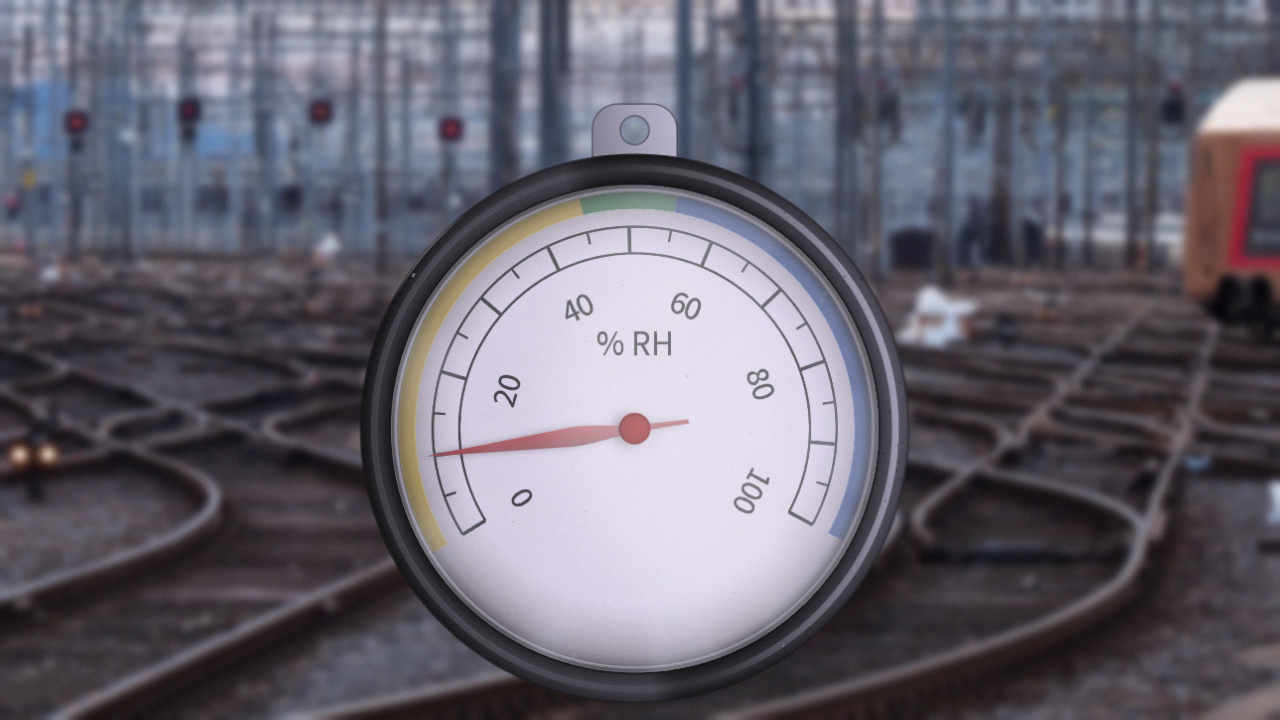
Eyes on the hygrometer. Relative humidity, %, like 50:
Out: 10
